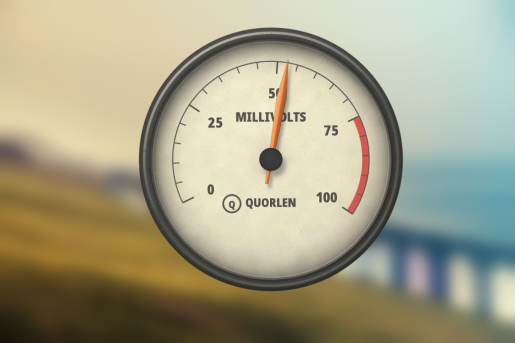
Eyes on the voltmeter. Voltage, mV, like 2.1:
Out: 52.5
